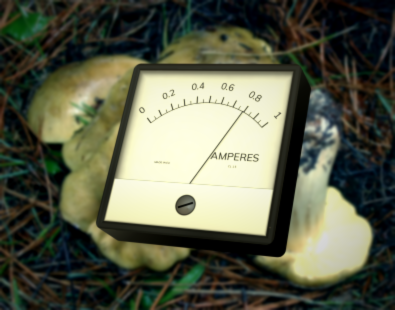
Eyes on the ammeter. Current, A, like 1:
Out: 0.8
